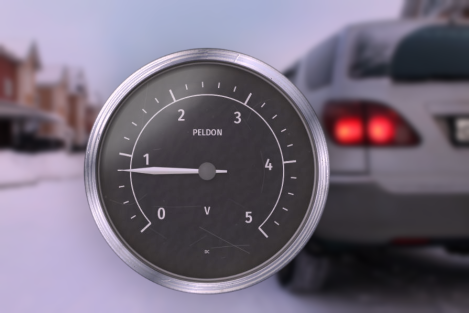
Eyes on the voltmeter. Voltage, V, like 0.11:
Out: 0.8
